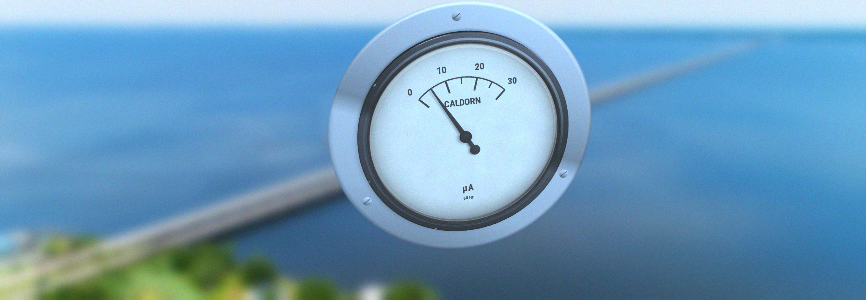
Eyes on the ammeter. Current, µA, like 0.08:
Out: 5
